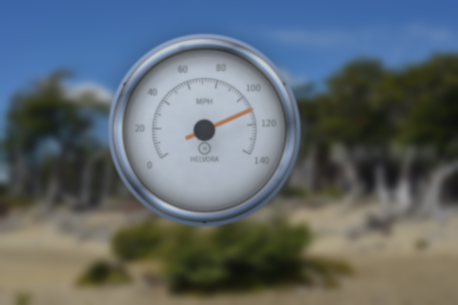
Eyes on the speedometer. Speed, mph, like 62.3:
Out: 110
